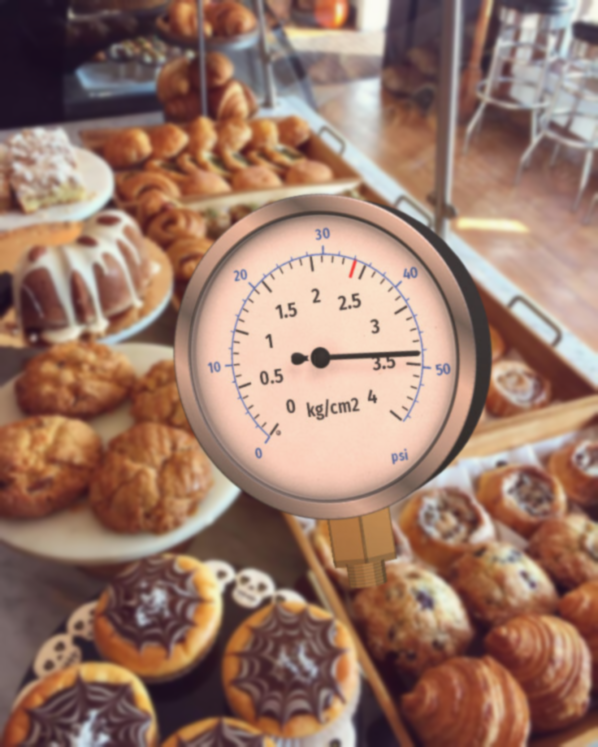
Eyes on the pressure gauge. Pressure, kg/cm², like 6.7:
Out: 3.4
